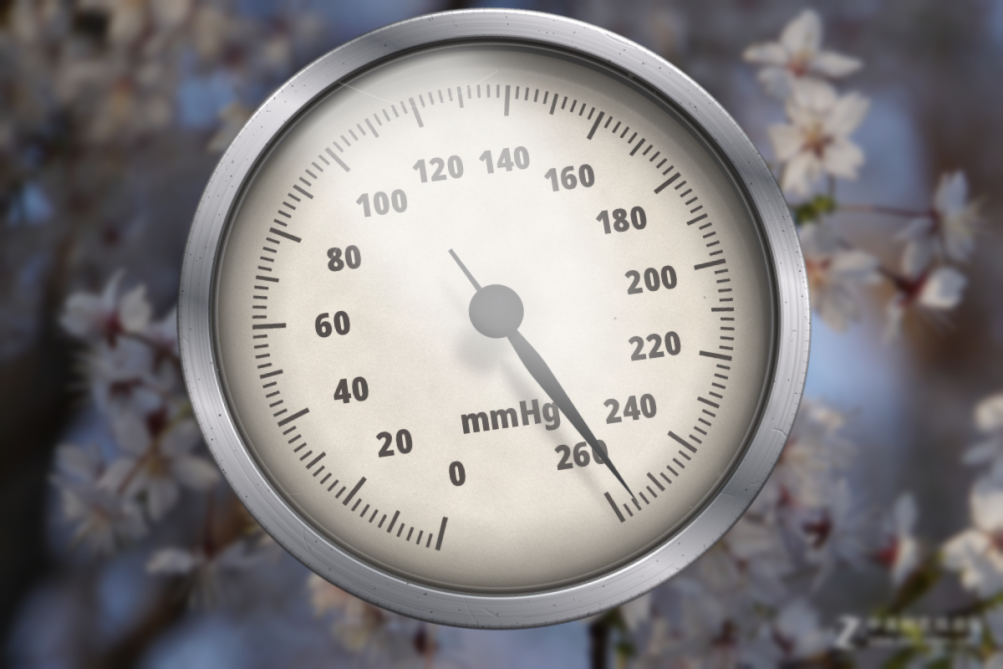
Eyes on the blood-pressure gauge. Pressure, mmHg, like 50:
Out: 256
